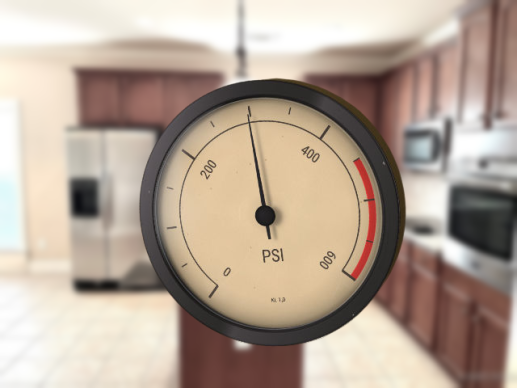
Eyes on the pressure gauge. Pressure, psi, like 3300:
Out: 300
